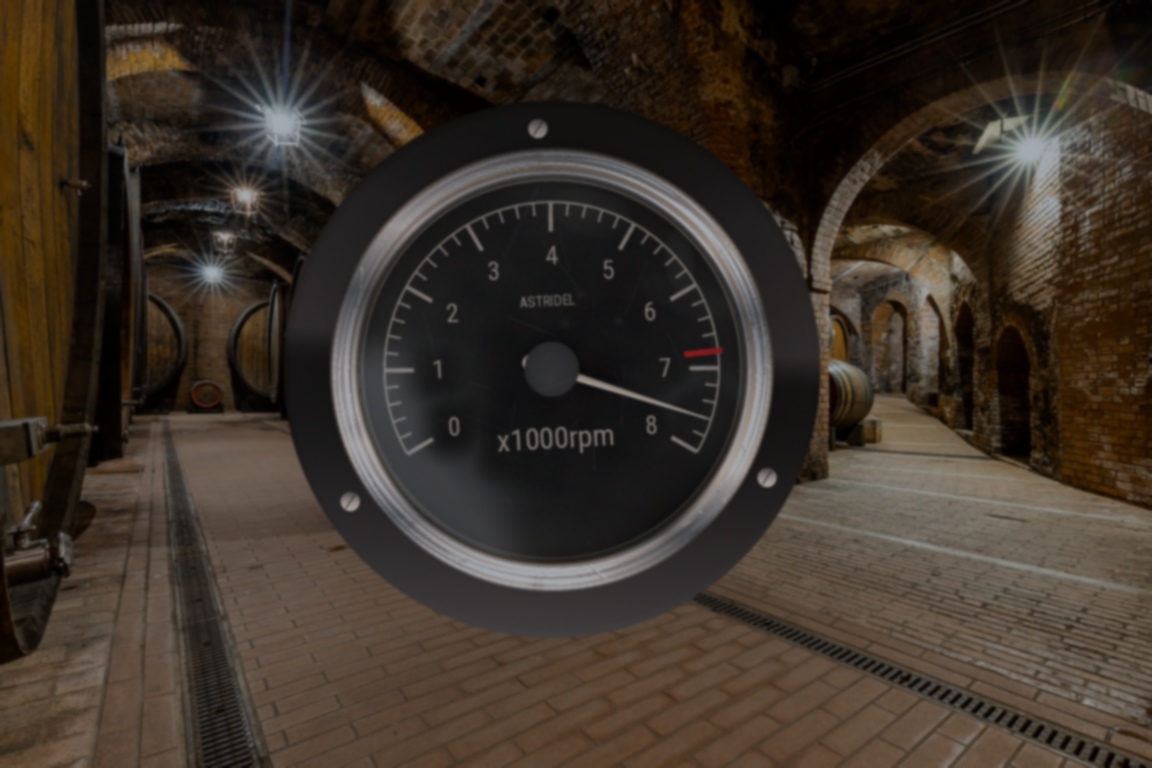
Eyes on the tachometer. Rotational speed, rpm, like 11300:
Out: 7600
